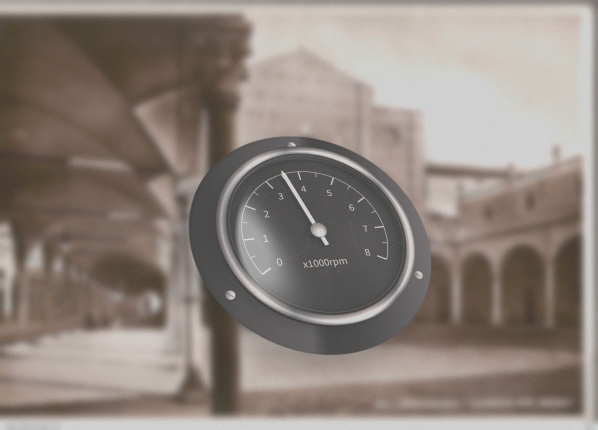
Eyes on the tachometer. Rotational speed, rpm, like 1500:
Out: 3500
